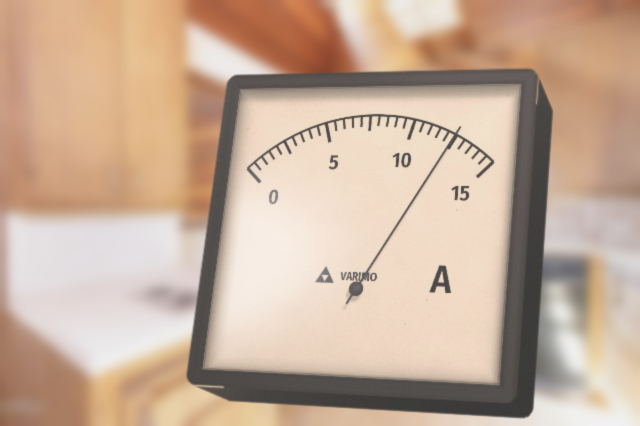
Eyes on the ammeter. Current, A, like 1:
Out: 12.5
